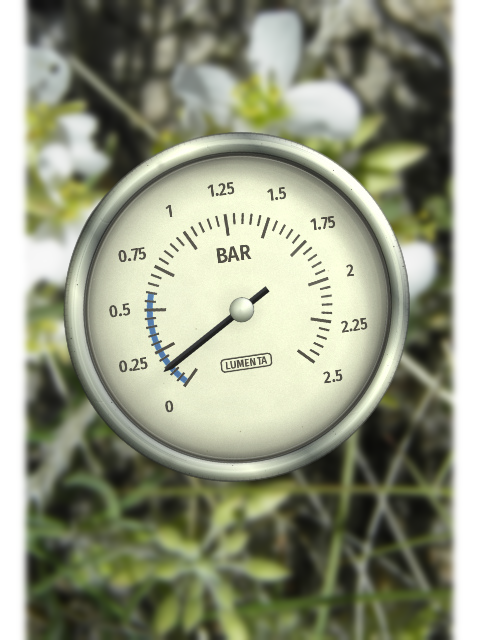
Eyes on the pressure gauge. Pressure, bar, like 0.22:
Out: 0.15
